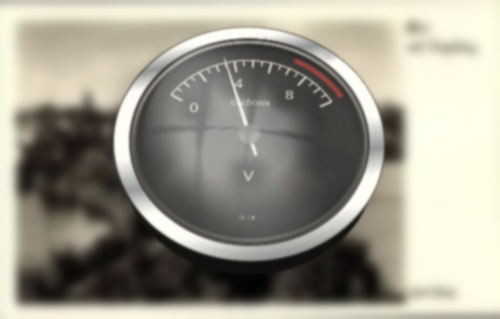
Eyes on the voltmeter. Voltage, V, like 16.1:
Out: 3.5
